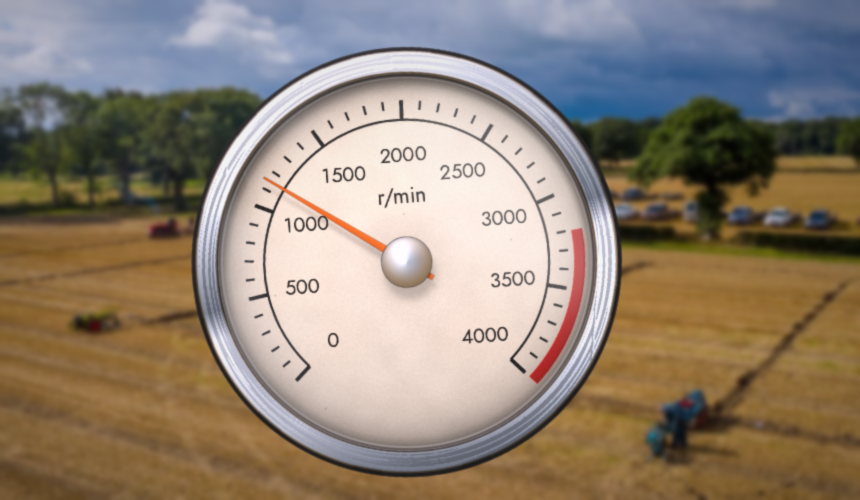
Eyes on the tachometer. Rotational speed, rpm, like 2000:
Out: 1150
